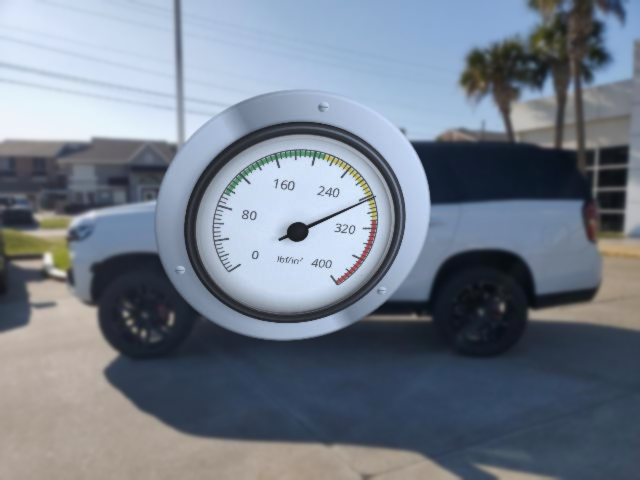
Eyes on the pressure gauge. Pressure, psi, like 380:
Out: 280
